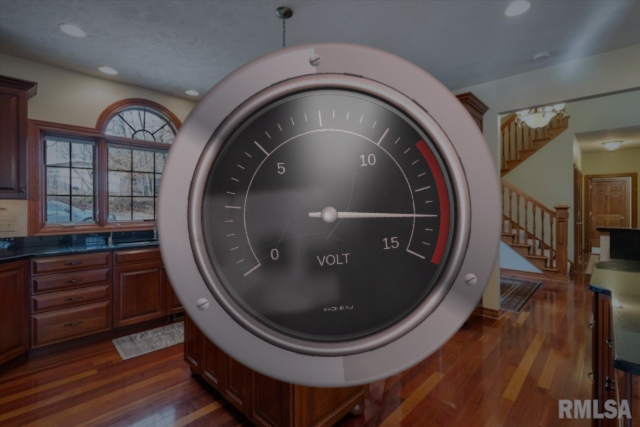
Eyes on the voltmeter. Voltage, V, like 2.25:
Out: 13.5
